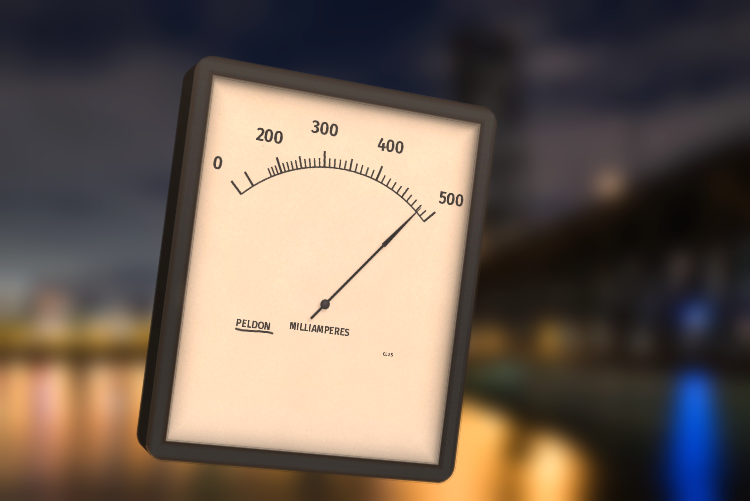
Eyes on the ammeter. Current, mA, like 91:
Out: 480
